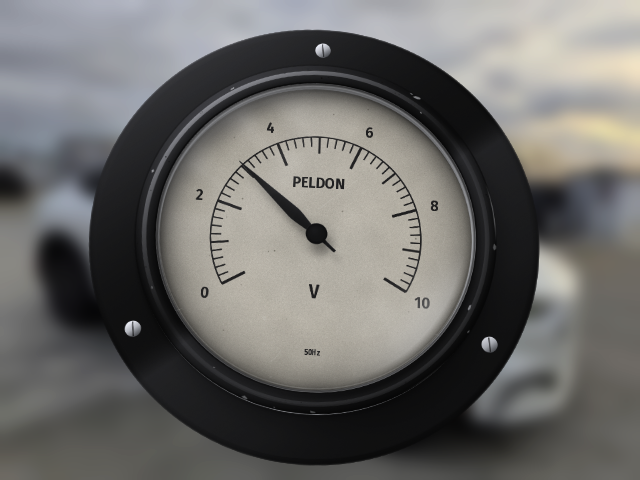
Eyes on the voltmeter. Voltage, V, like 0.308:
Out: 3
